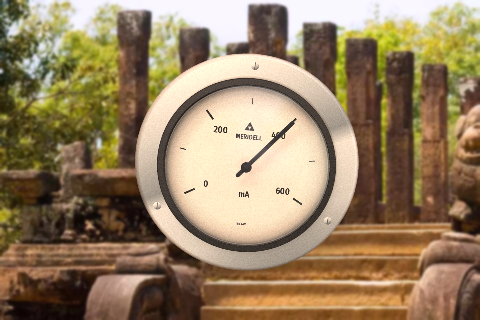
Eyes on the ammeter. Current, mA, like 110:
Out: 400
